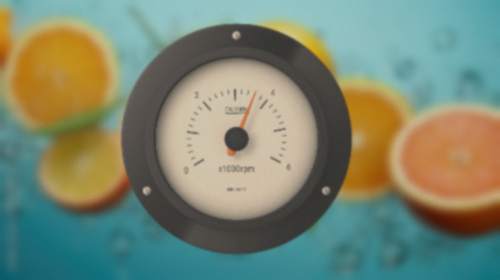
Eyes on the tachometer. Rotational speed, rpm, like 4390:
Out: 3600
